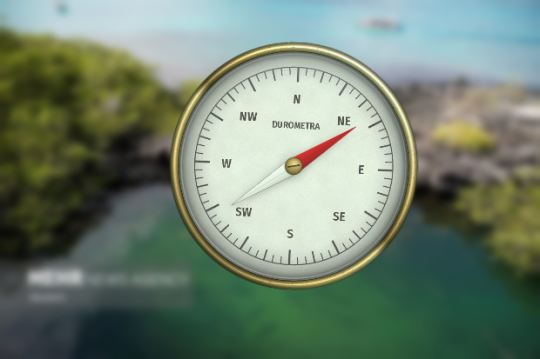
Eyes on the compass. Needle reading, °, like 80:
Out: 55
